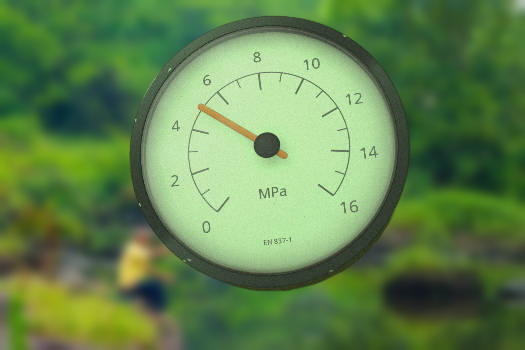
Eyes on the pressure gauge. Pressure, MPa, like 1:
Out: 5
